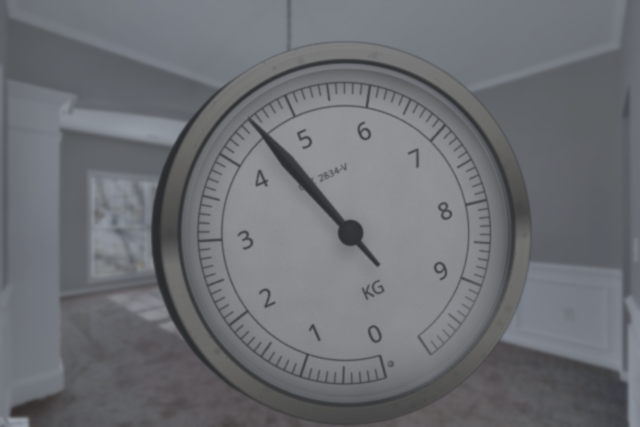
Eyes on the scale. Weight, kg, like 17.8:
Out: 4.5
